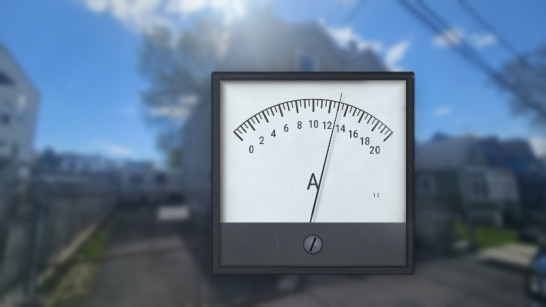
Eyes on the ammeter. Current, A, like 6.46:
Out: 13
